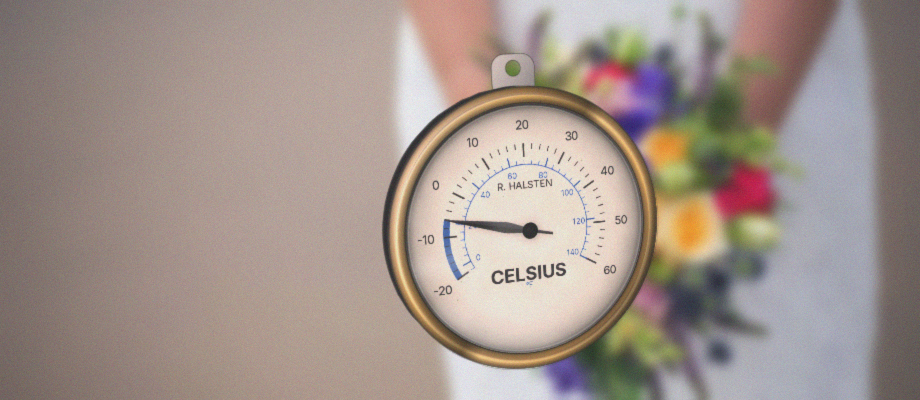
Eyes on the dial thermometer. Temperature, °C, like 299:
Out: -6
